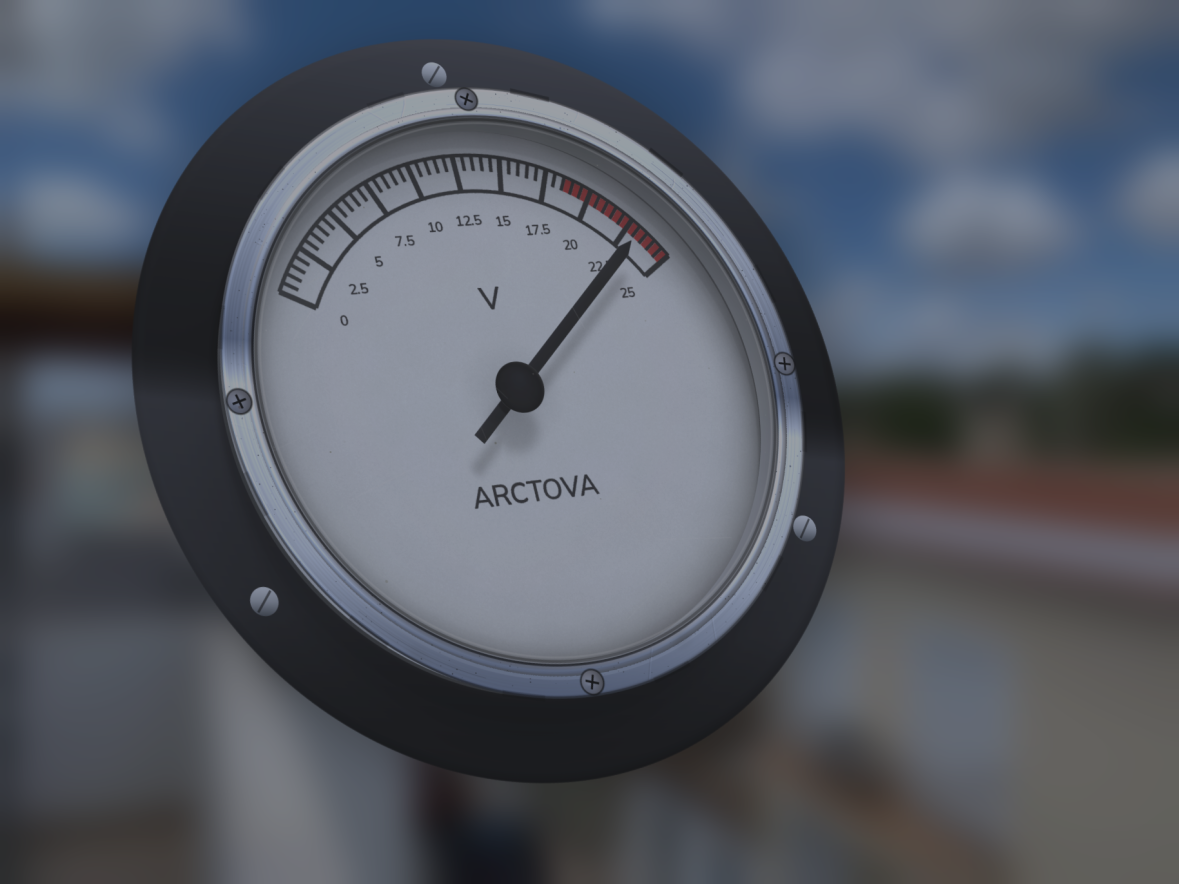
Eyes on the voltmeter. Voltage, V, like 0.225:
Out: 23
